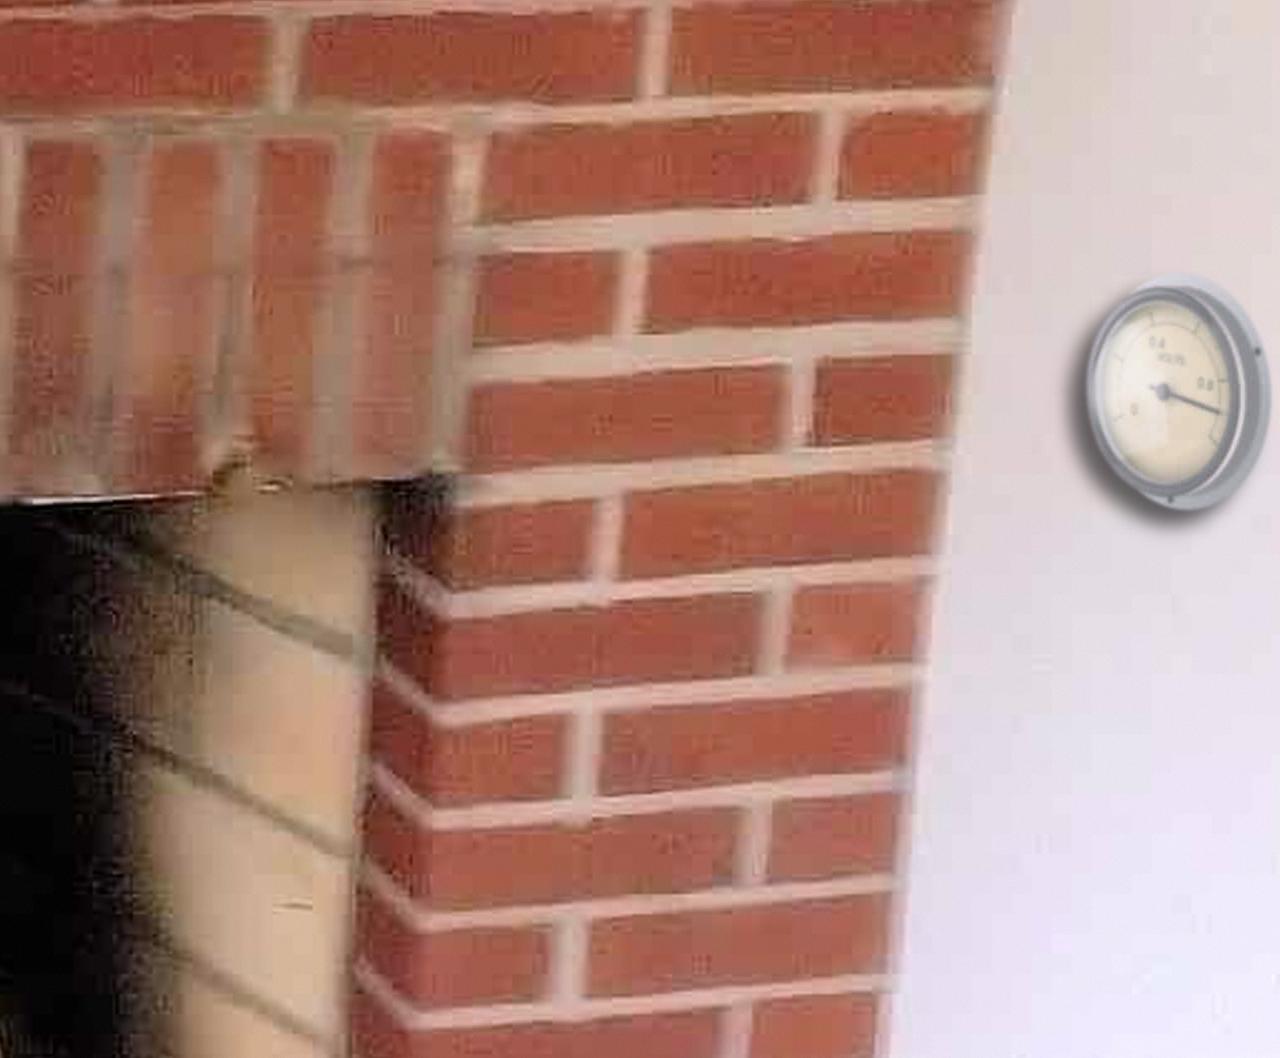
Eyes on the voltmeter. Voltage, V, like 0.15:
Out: 0.9
